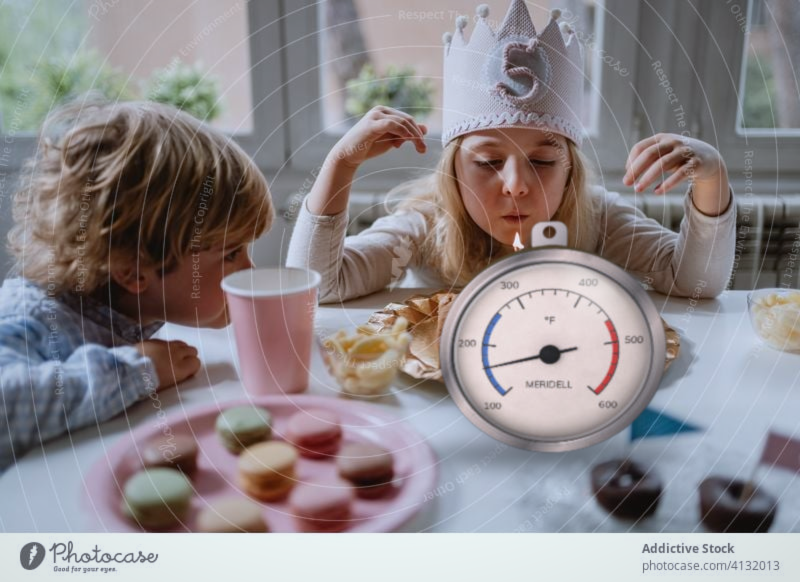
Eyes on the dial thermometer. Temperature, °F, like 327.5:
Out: 160
